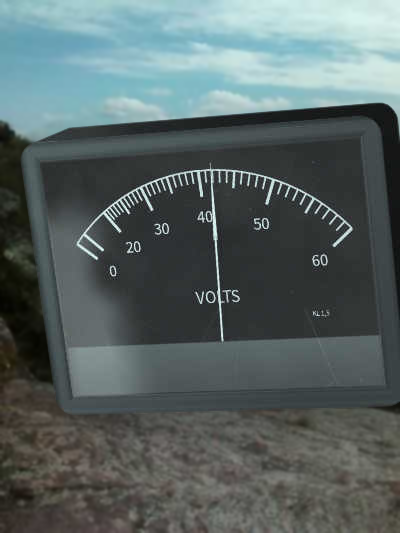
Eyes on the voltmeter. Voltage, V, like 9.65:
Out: 42
